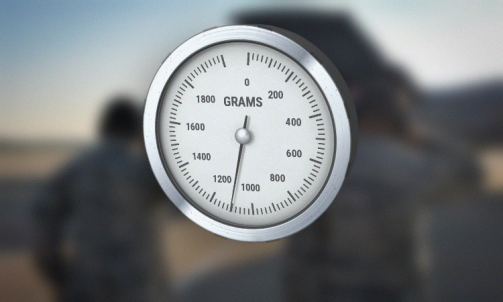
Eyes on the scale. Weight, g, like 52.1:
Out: 1100
